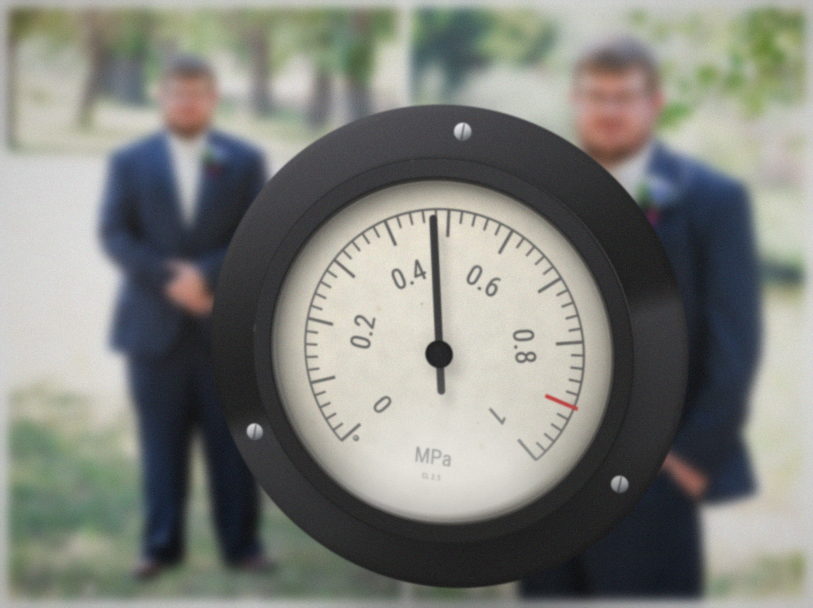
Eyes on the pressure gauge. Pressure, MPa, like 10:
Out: 0.48
